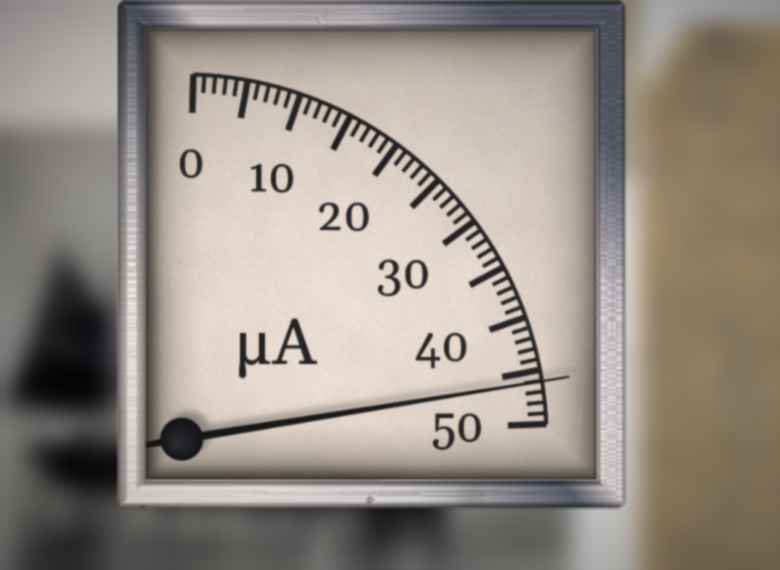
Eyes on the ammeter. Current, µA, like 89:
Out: 46
